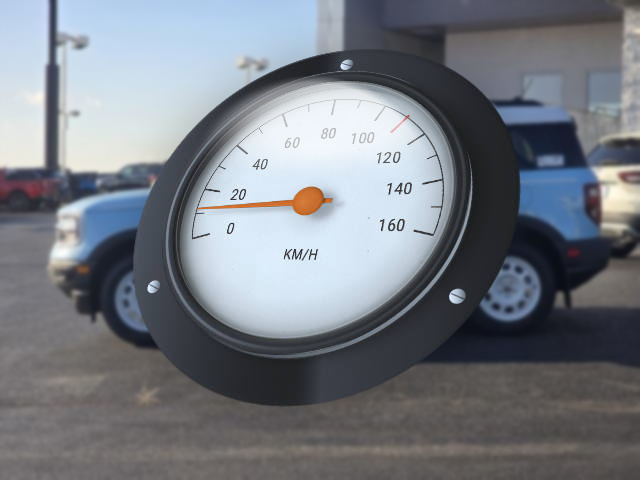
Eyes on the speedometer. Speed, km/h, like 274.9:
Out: 10
